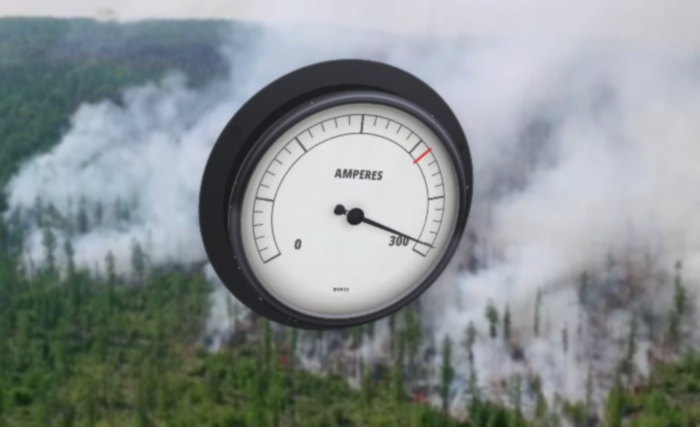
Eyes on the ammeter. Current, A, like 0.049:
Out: 290
